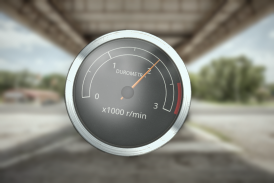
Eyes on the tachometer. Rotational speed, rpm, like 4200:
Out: 2000
